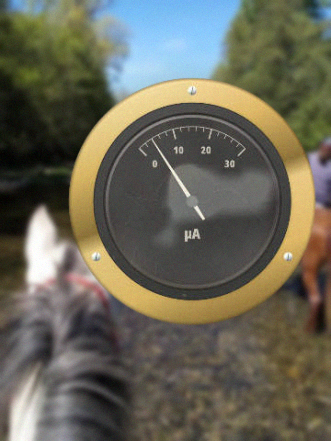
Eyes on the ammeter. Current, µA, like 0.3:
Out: 4
